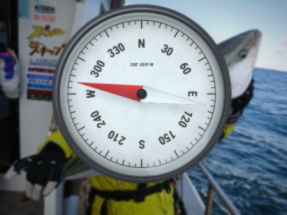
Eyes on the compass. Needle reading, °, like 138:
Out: 280
